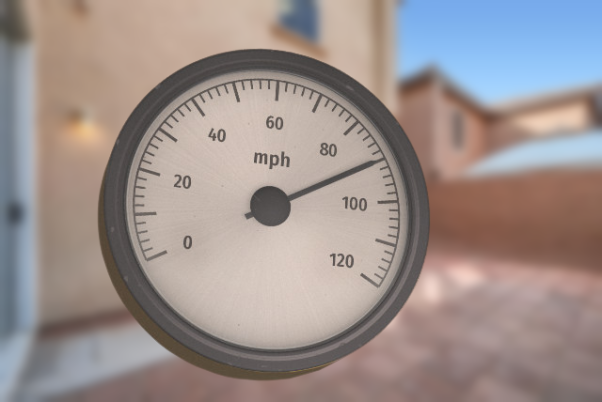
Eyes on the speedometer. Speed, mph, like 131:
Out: 90
